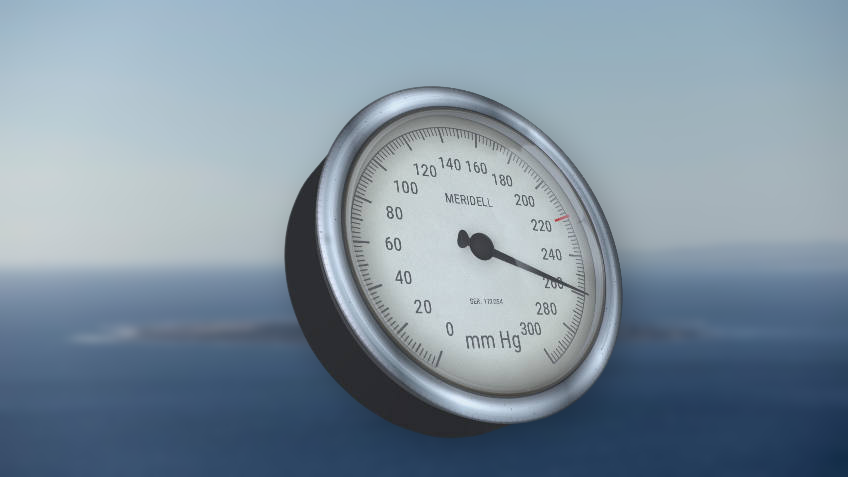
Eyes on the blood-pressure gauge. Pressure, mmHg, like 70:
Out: 260
